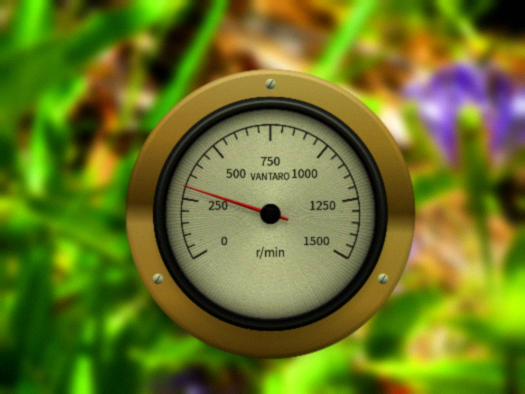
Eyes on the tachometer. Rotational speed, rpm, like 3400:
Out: 300
